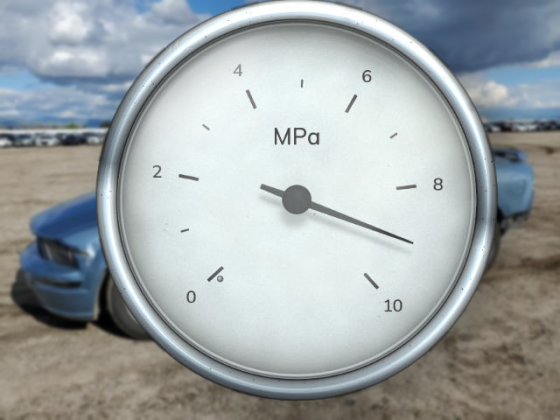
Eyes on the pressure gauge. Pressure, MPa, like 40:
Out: 9
